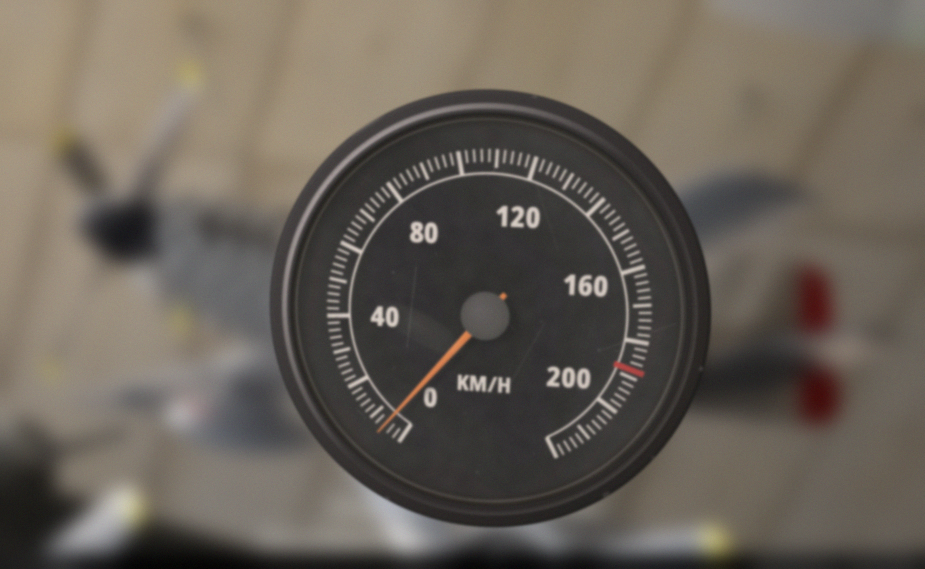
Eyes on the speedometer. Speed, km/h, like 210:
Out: 6
